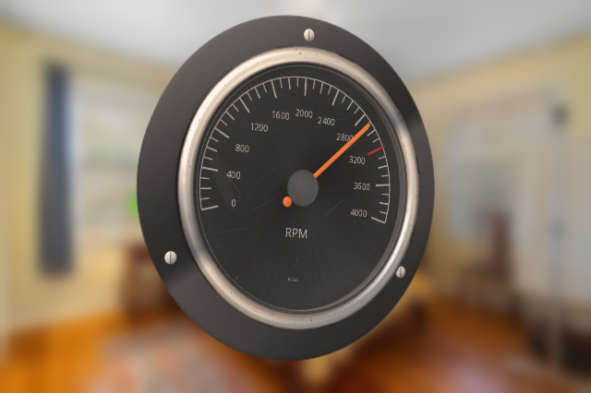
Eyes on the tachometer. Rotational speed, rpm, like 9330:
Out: 2900
